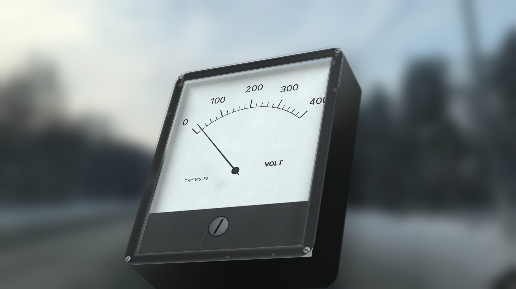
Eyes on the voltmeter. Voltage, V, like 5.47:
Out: 20
